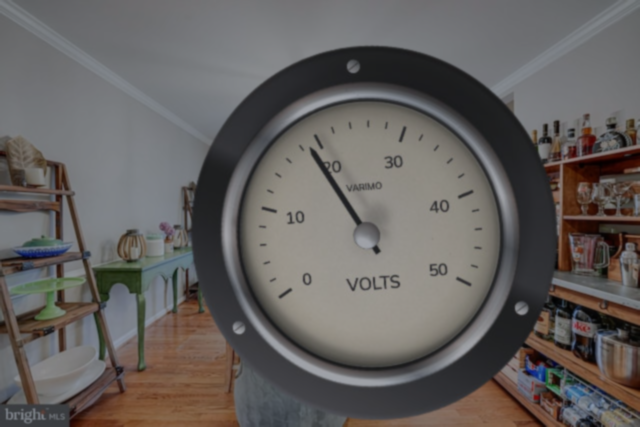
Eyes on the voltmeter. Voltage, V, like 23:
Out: 19
